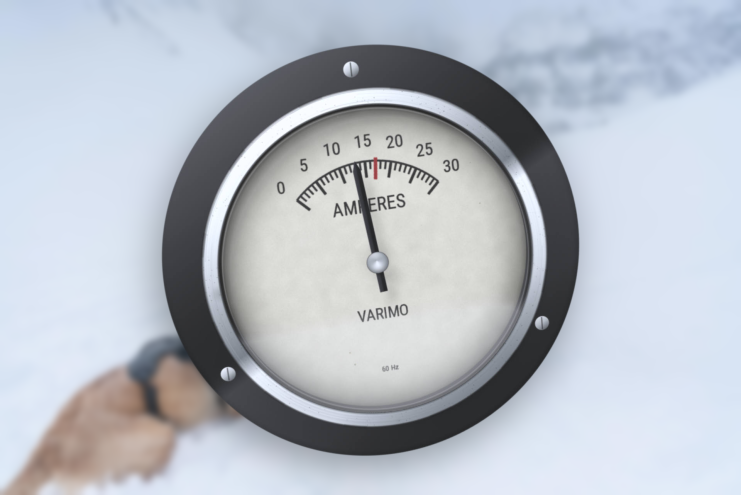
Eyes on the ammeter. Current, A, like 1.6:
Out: 13
